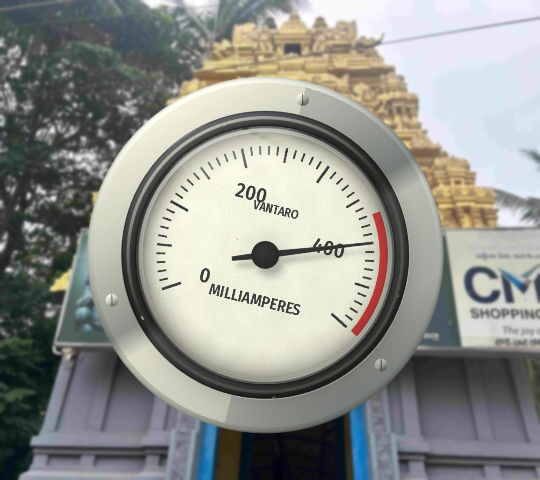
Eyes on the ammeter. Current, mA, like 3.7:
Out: 400
